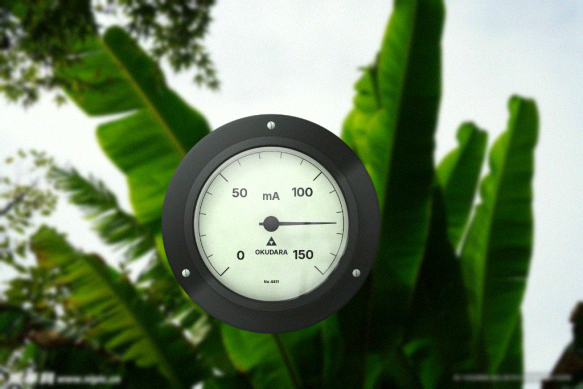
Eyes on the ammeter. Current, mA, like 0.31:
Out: 125
